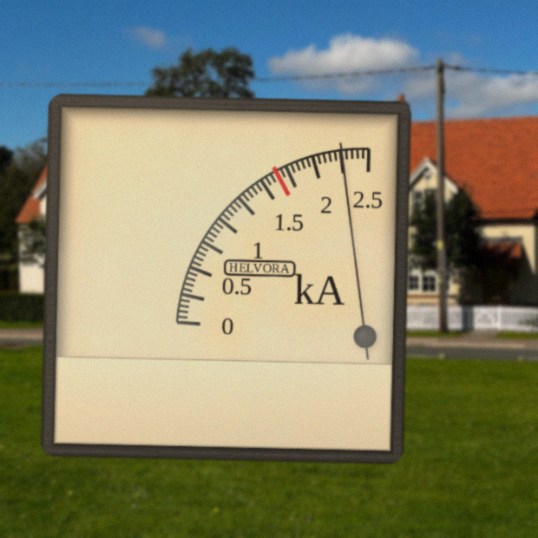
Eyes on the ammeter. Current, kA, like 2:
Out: 2.25
